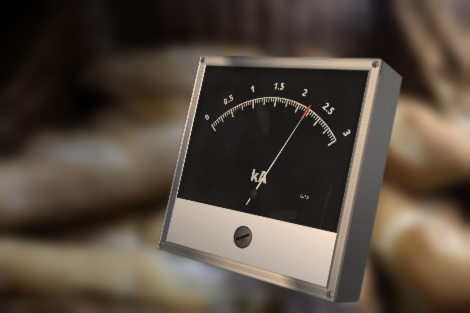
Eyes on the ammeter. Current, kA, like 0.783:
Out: 2.25
